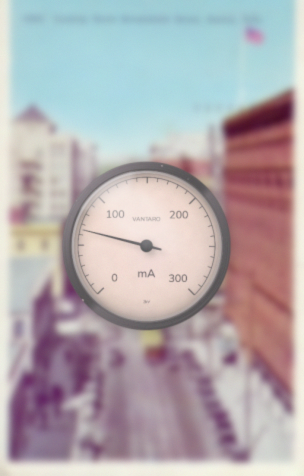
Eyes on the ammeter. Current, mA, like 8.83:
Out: 65
